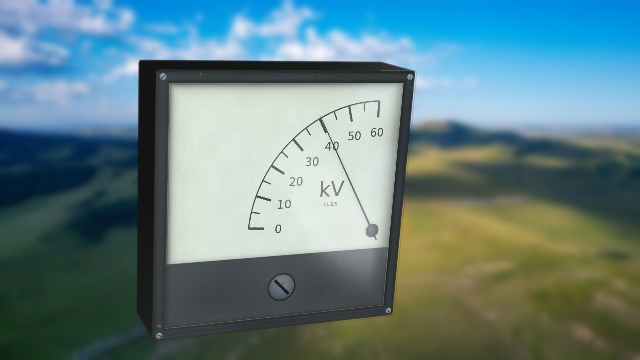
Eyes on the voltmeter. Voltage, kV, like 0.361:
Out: 40
